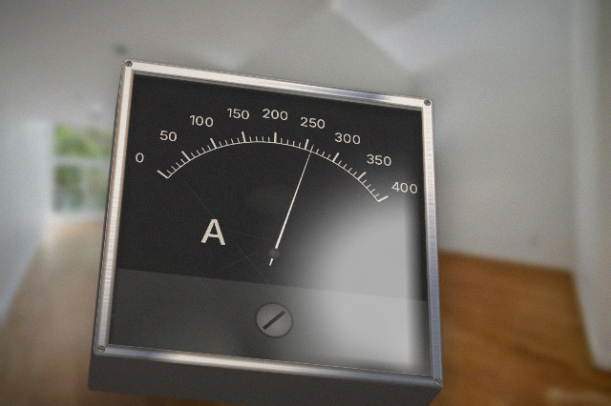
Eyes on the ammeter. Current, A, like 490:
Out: 260
